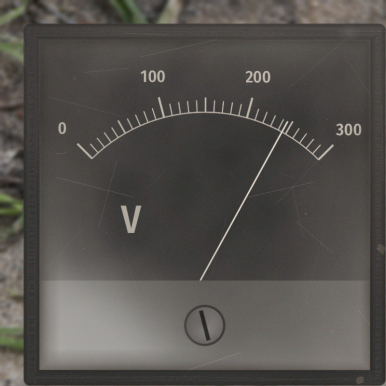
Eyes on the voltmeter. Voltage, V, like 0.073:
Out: 245
